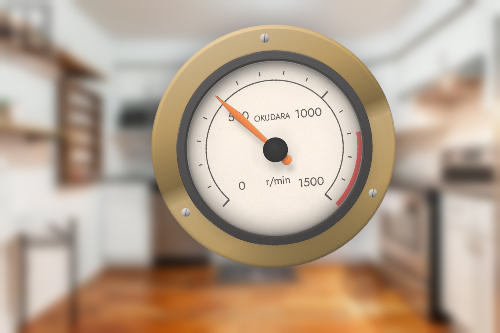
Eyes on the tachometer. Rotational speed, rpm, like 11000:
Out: 500
